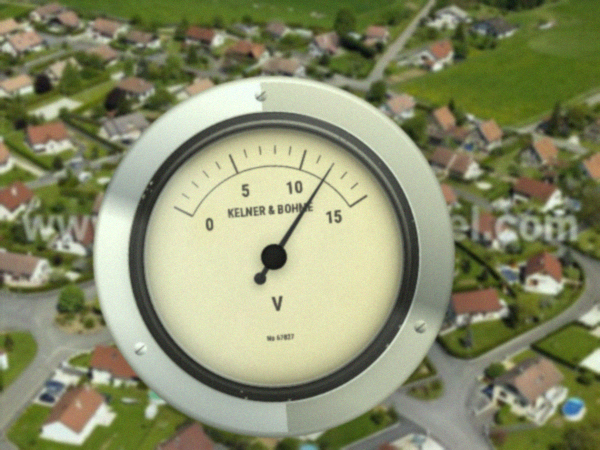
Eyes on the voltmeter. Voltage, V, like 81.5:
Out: 12
